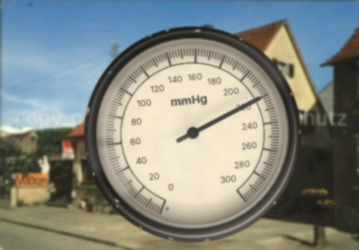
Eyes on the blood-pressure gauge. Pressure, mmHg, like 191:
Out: 220
